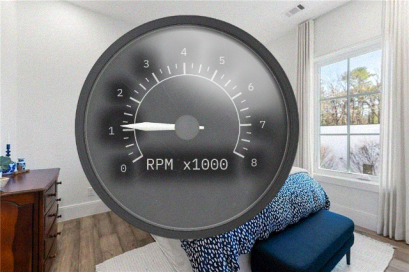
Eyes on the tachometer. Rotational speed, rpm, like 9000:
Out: 1125
